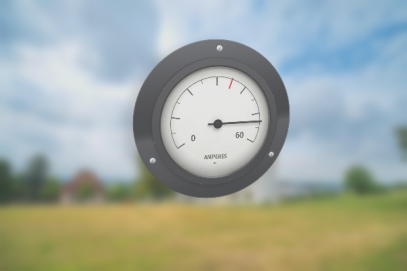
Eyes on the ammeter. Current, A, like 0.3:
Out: 52.5
